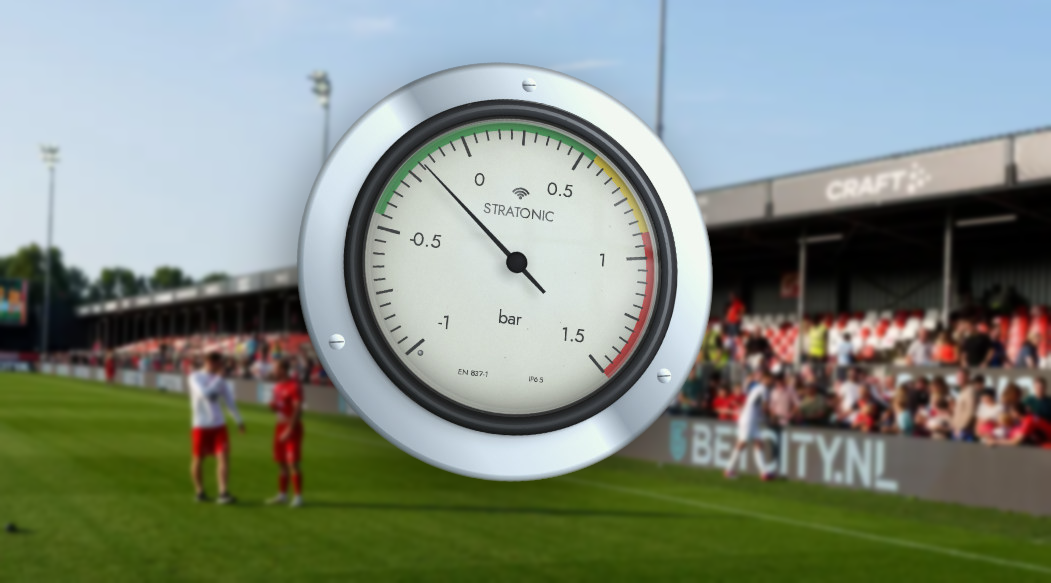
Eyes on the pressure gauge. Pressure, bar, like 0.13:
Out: -0.2
